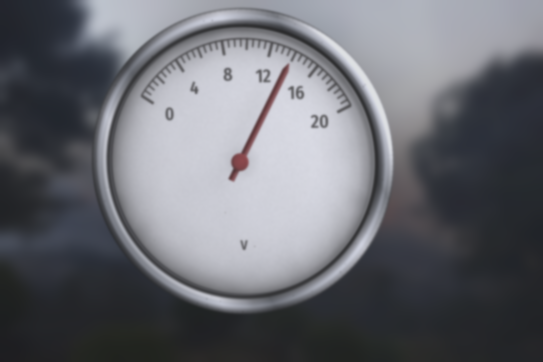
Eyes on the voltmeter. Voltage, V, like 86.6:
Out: 14
